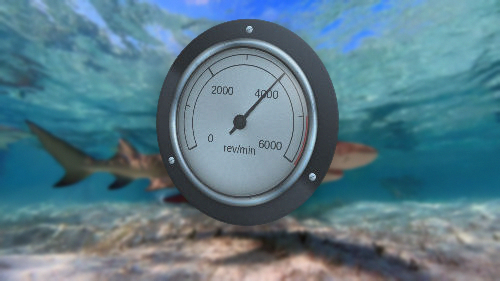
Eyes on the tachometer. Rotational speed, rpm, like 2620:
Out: 4000
